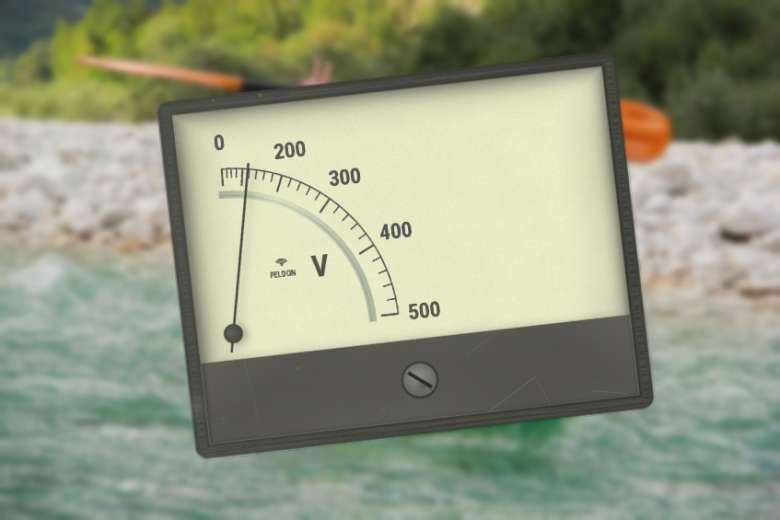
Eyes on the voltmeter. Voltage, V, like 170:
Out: 120
